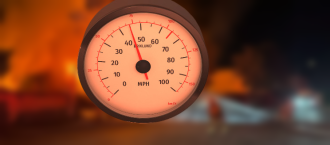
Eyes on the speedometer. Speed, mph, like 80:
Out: 45
